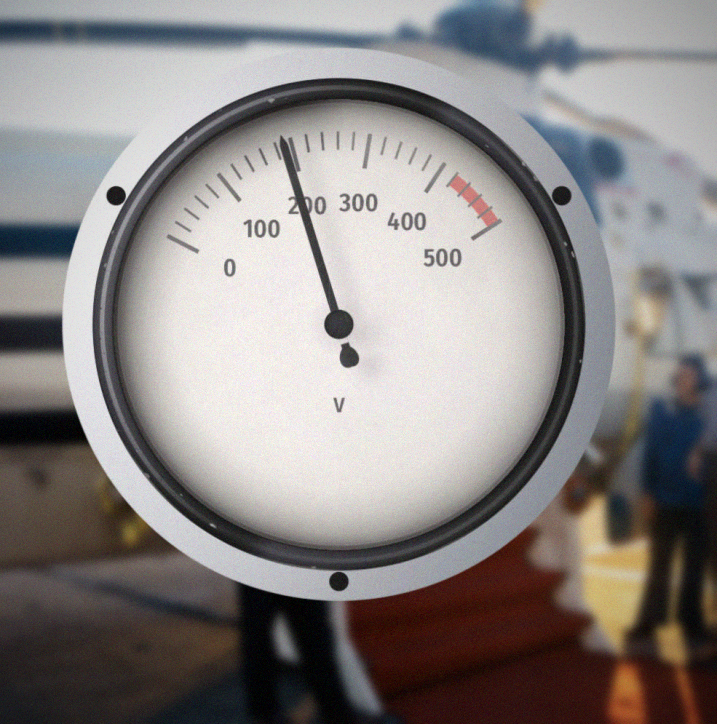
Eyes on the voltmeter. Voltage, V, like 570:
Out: 190
